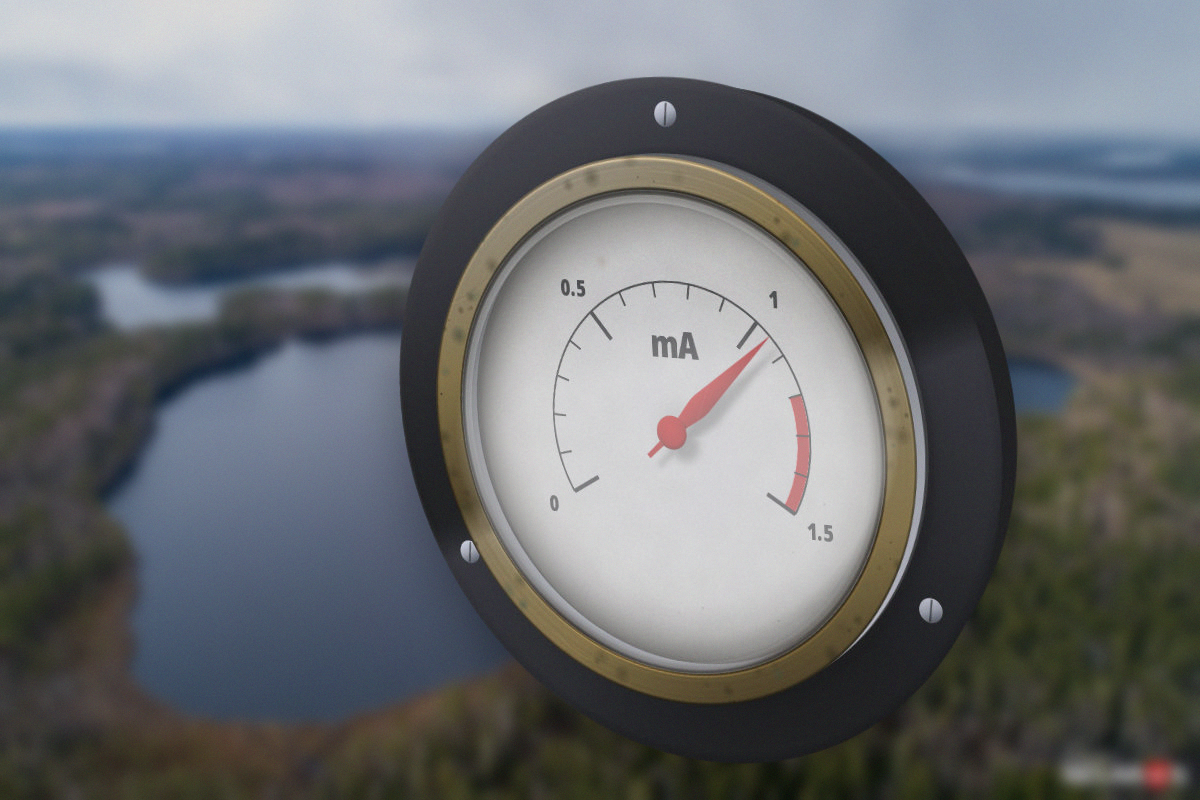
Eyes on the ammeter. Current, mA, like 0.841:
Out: 1.05
